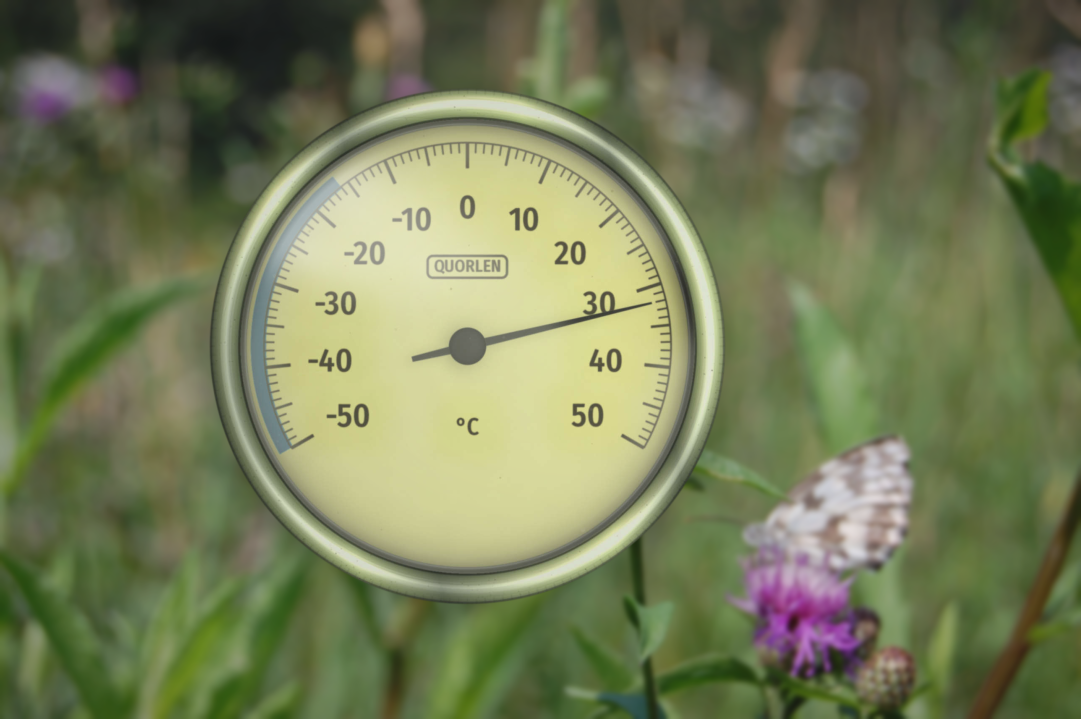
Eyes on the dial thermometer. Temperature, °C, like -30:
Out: 32
